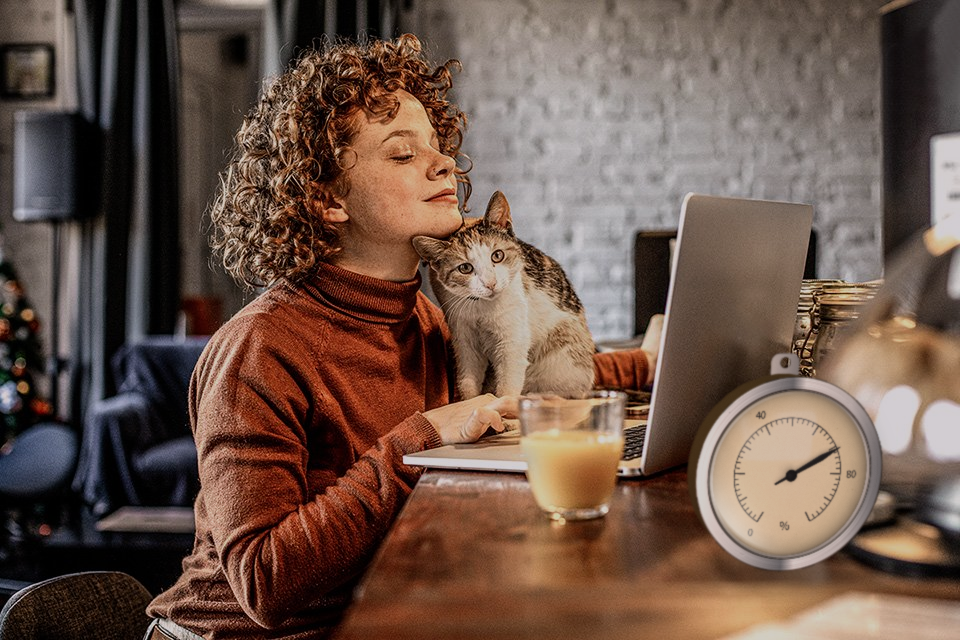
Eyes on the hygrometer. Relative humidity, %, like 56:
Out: 70
